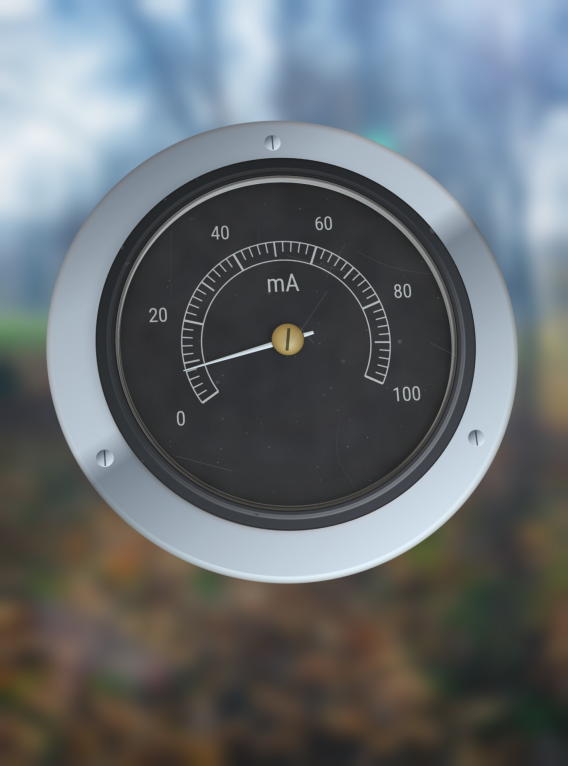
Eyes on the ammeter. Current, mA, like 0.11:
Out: 8
